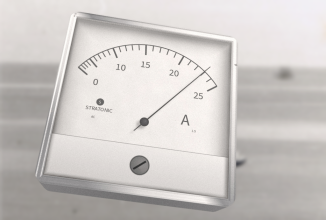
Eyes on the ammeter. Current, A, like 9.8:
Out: 23
